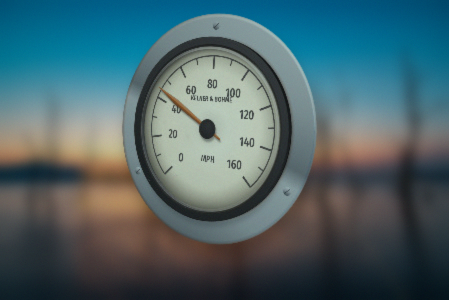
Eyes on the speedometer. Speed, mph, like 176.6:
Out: 45
